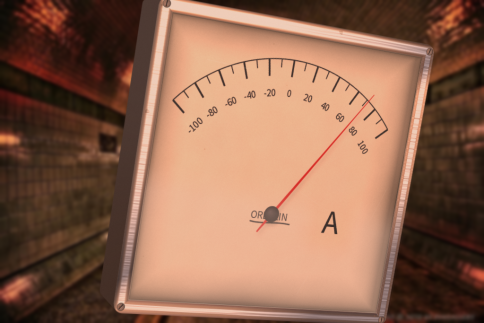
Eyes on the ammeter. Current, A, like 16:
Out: 70
